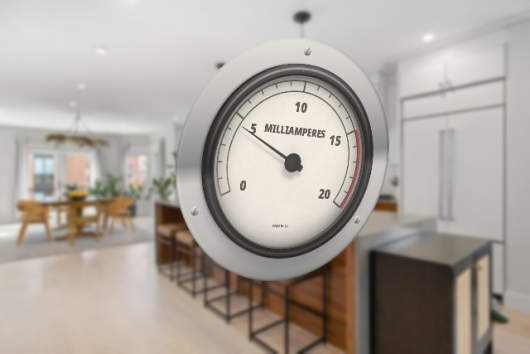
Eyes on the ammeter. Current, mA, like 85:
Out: 4.5
